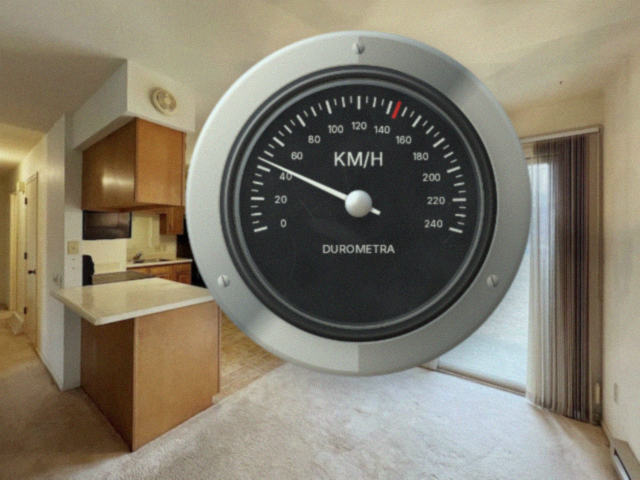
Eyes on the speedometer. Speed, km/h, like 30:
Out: 45
